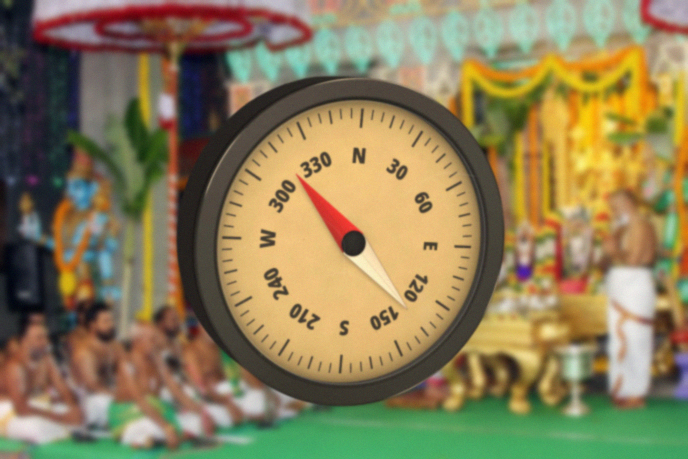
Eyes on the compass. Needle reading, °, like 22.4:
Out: 315
